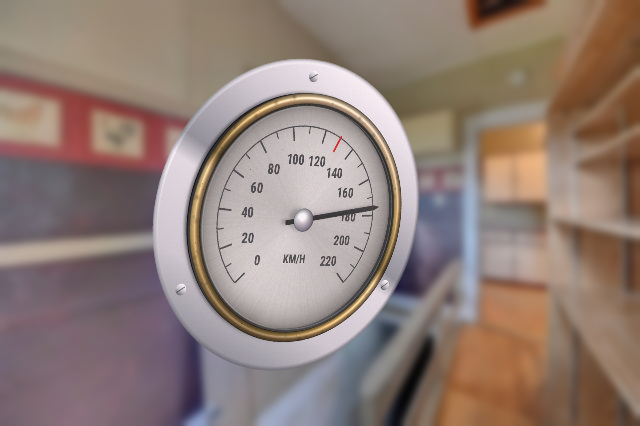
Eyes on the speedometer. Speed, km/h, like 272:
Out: 175
